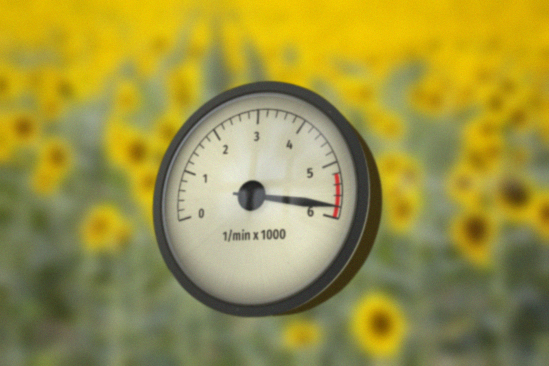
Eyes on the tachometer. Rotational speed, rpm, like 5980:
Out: 5800
